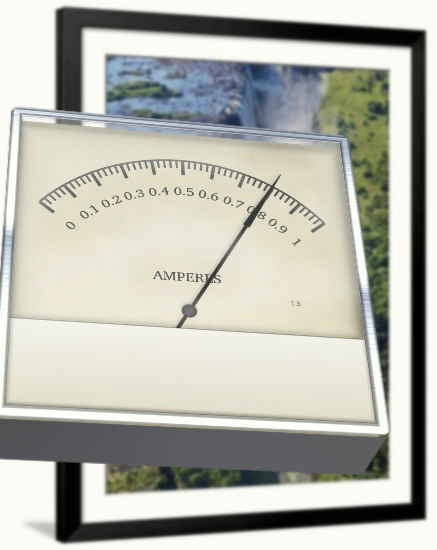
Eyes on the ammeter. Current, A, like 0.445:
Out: 0.8
